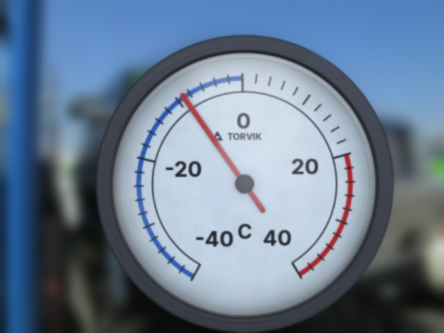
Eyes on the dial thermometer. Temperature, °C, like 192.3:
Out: -9
